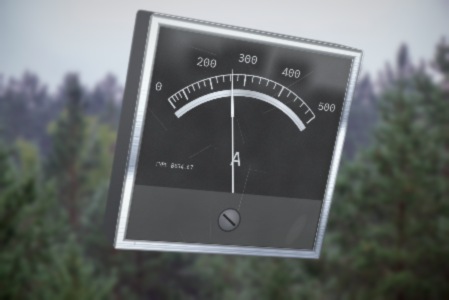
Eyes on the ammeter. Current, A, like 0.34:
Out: 260
